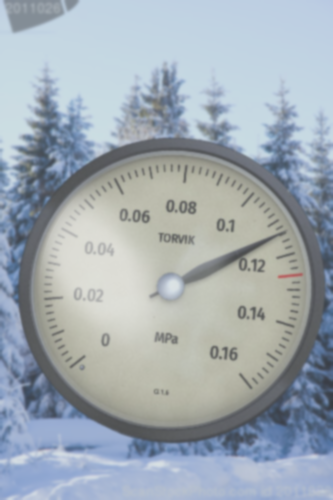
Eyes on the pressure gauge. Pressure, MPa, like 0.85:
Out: 0.114
